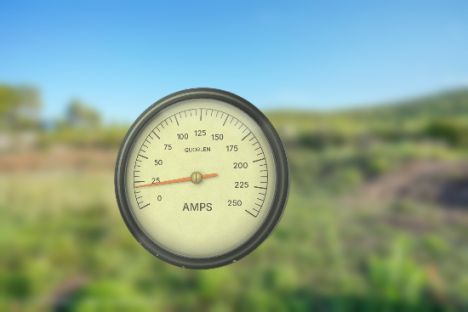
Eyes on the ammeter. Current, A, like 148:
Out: 20
